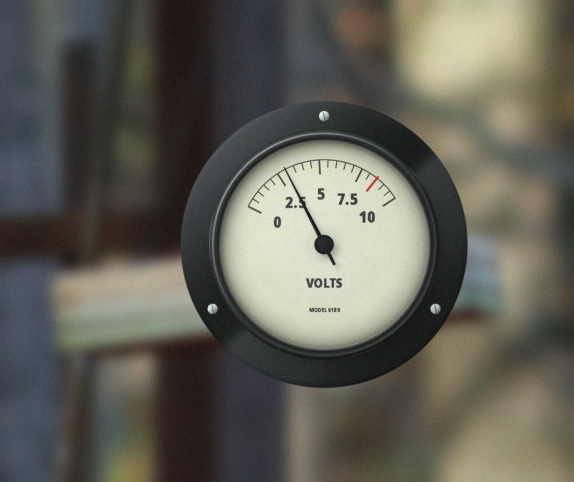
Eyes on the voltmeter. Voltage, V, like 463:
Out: 3
